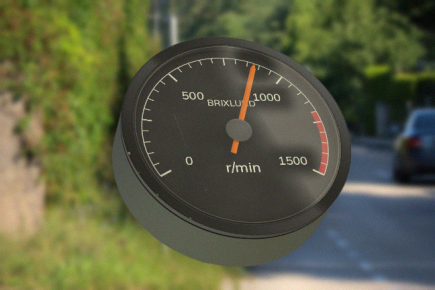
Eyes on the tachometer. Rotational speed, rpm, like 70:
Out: 875
